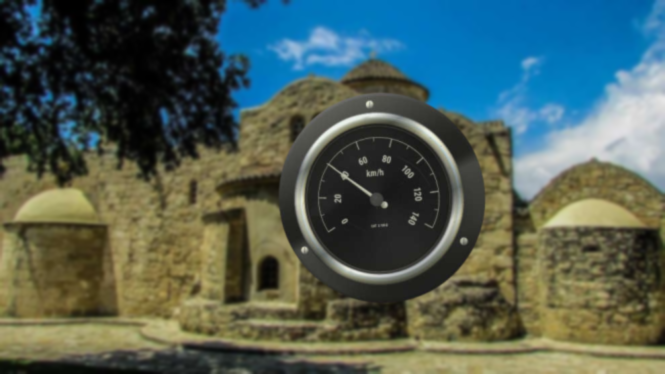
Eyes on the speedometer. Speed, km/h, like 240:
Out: 40
